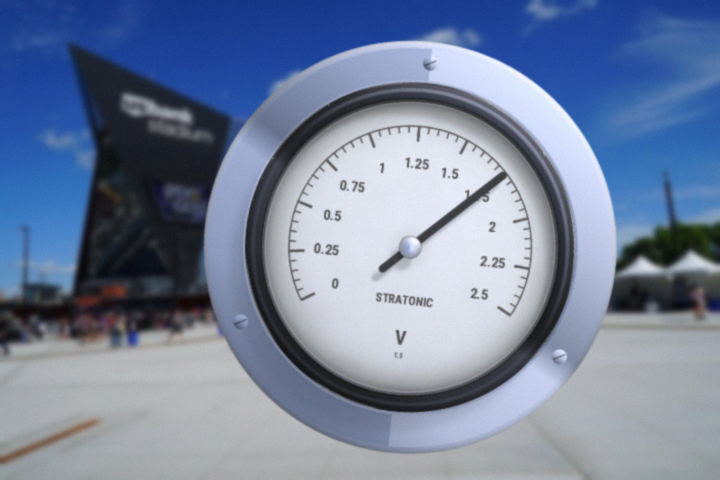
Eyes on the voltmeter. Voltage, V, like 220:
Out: 1.75
